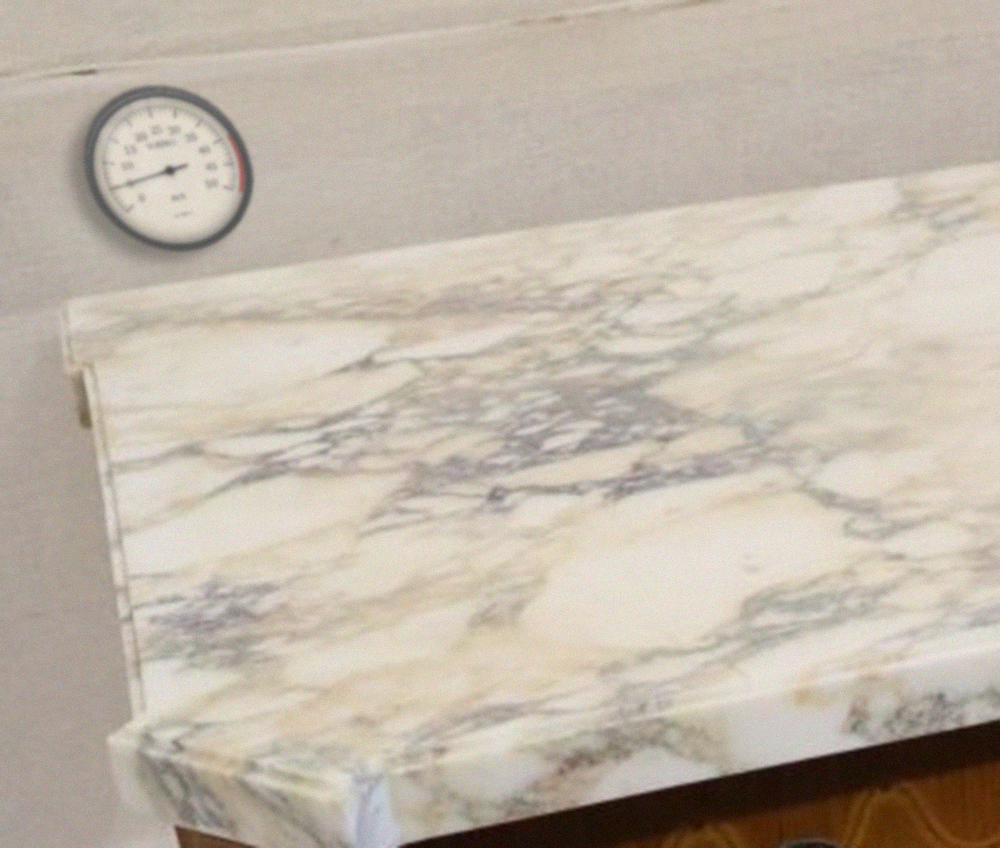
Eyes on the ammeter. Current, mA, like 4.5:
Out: 5
